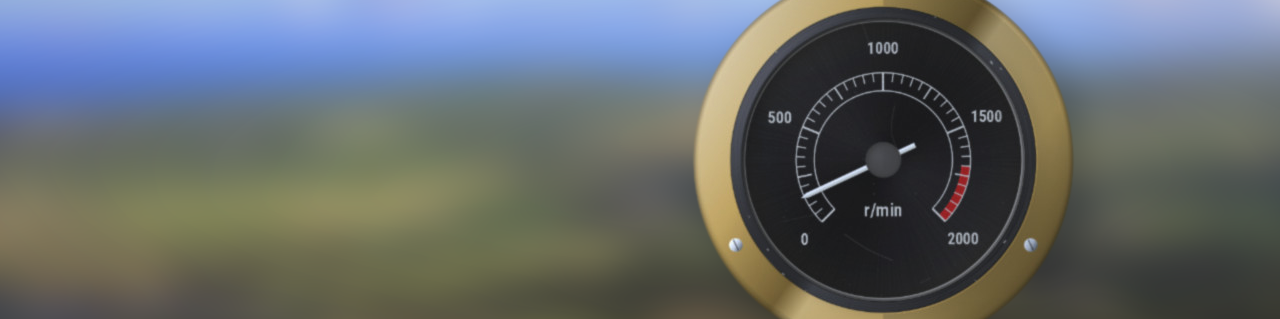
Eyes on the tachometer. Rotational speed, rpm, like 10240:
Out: 150
